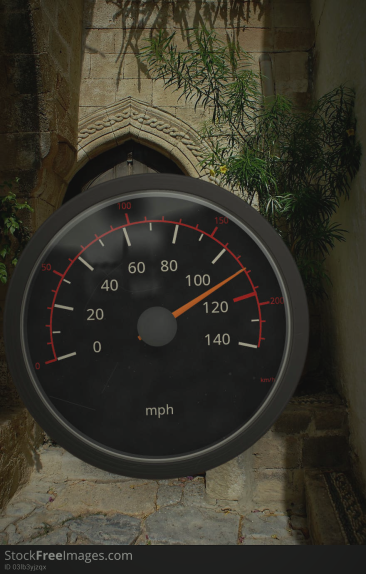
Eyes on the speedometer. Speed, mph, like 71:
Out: 110
